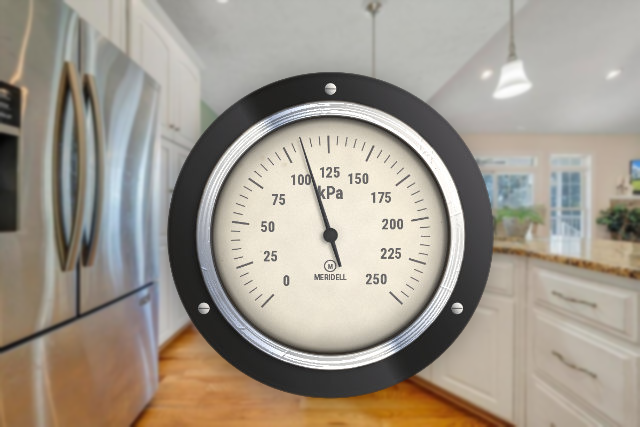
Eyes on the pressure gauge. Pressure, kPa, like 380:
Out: 110
